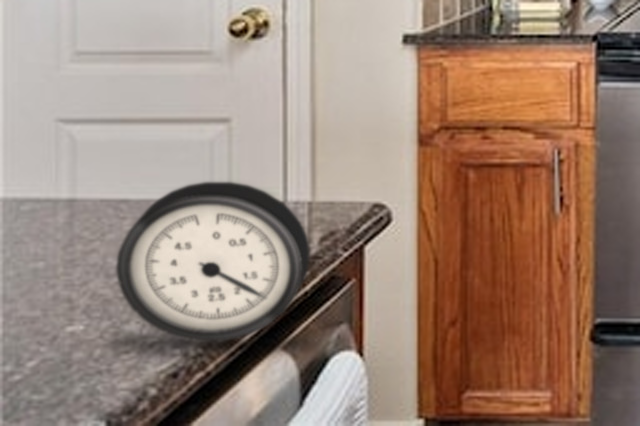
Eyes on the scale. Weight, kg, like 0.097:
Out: 1.75
